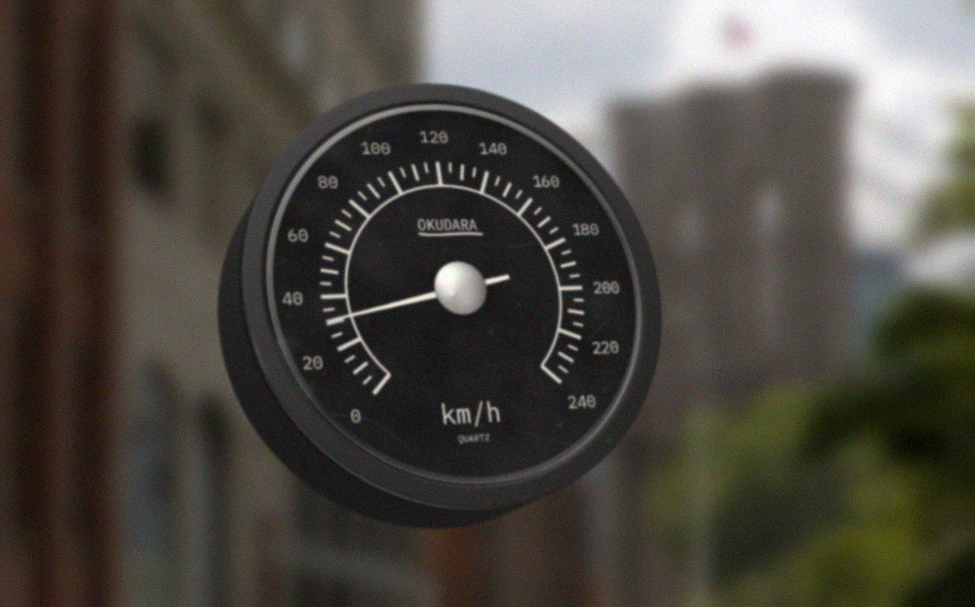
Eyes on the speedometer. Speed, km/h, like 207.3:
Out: 30
